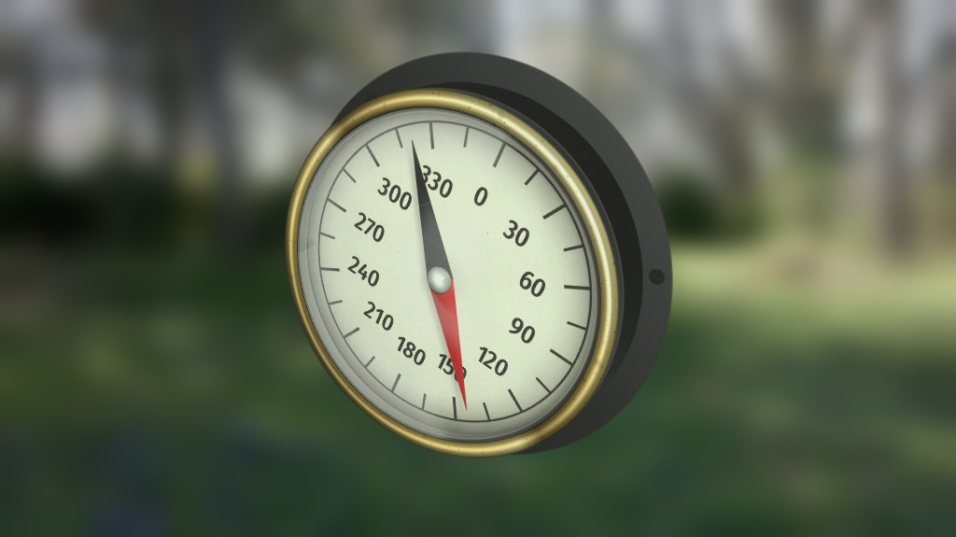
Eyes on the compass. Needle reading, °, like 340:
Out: 142.5
